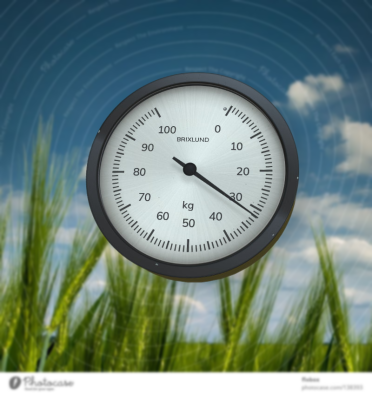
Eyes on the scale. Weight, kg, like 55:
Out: 32
